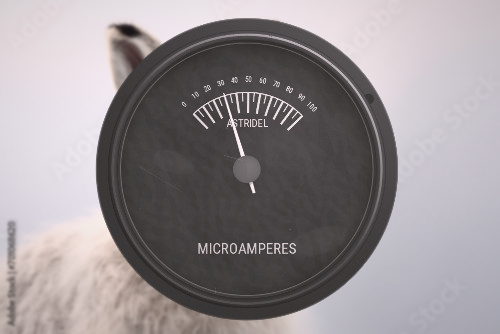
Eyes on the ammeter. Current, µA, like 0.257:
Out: 30
